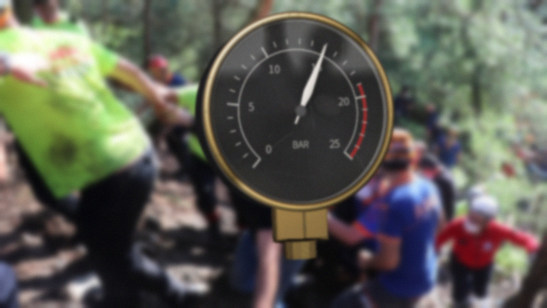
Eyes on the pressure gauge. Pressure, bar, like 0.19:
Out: 15
